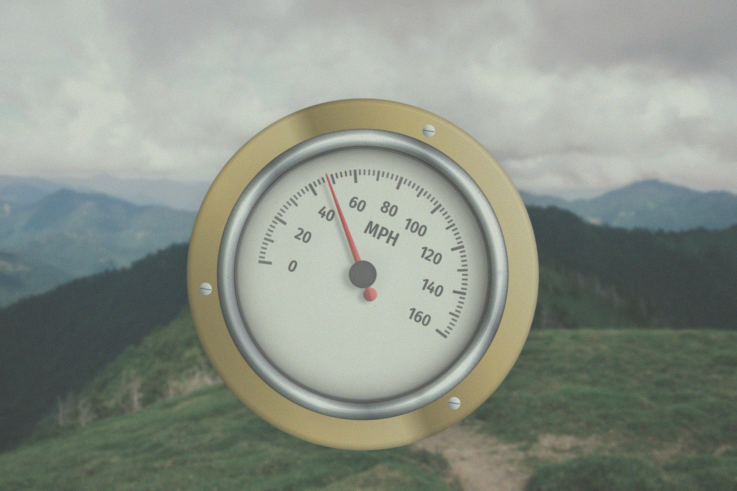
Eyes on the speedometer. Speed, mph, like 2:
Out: 48
